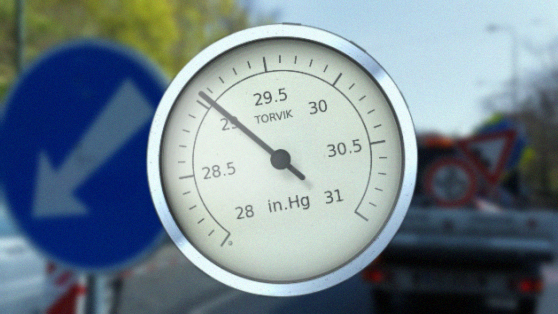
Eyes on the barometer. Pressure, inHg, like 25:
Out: 29.05
